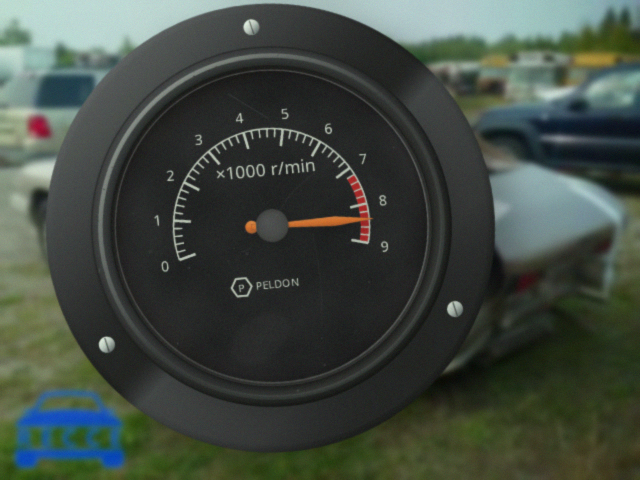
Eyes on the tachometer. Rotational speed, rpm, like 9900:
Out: 8400
